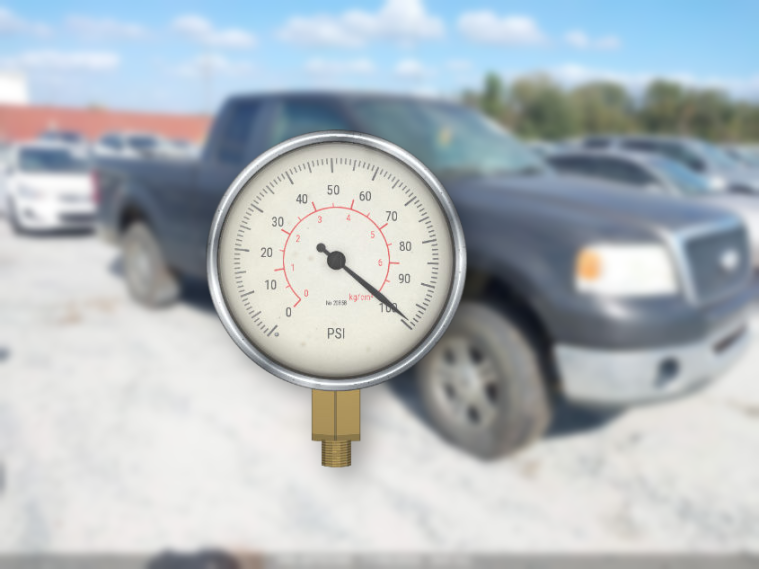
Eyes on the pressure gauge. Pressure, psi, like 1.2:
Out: 99
